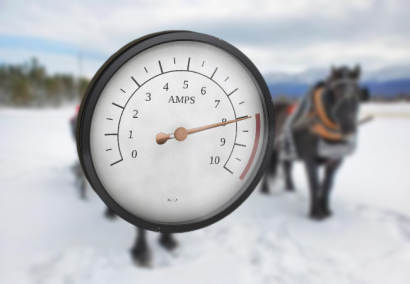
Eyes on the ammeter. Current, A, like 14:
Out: 8
